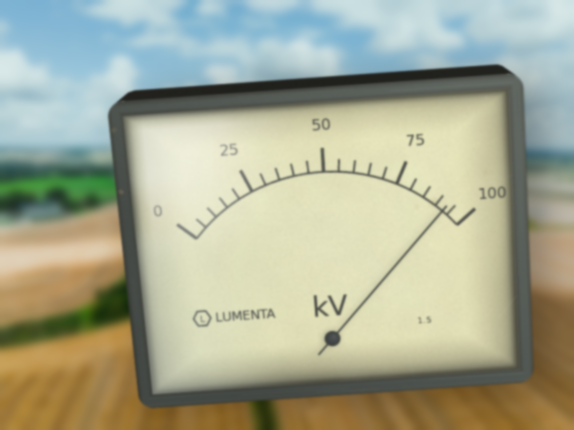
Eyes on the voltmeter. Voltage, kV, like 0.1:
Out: 92.5
